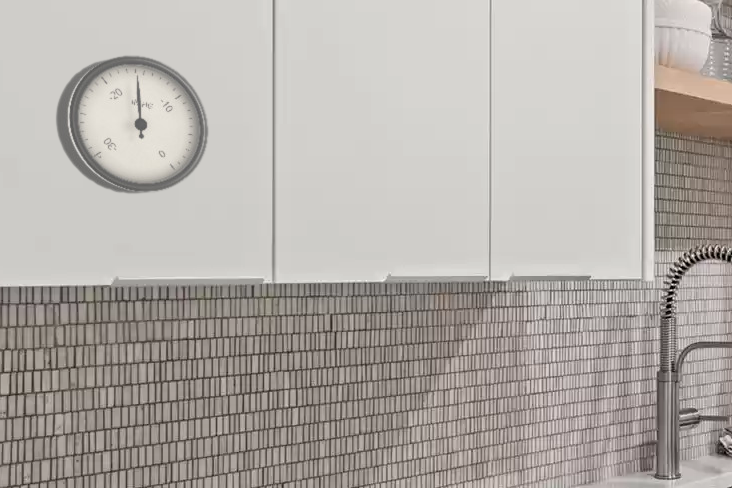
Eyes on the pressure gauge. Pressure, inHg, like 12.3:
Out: -16
